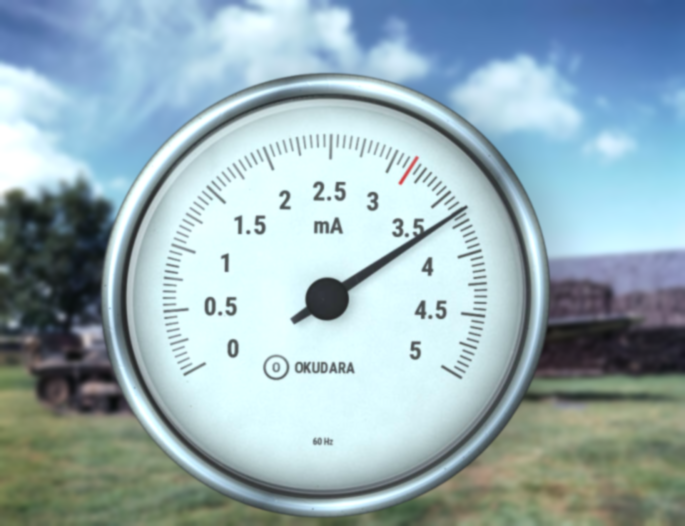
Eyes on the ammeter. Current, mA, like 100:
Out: 3.65
